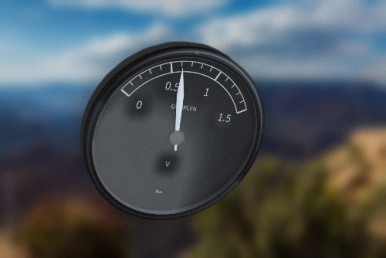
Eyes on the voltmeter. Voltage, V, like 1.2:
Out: 0.6
